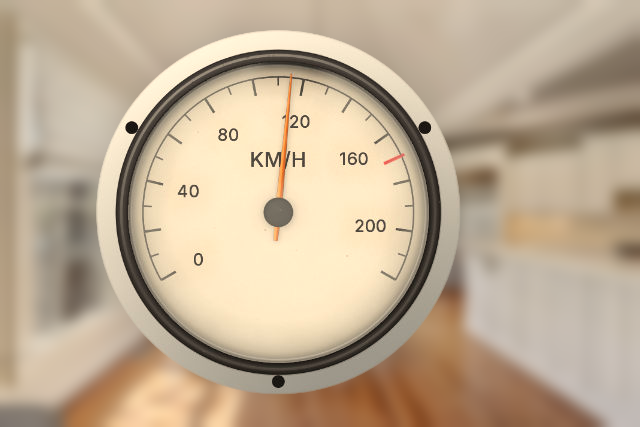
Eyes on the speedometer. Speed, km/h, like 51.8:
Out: 115
